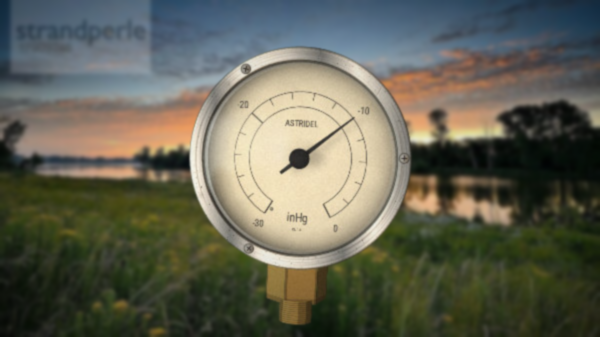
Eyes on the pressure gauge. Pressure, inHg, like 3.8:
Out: -10
